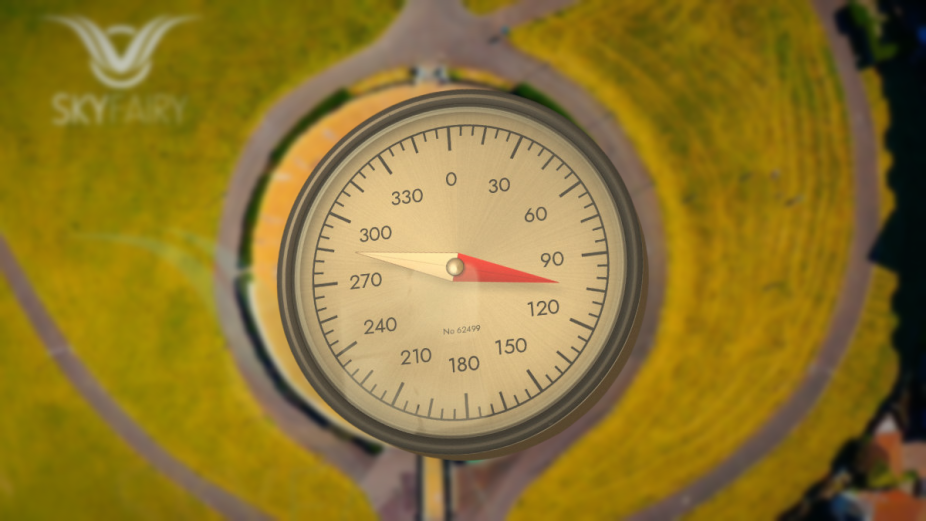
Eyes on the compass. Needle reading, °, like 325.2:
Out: 105
